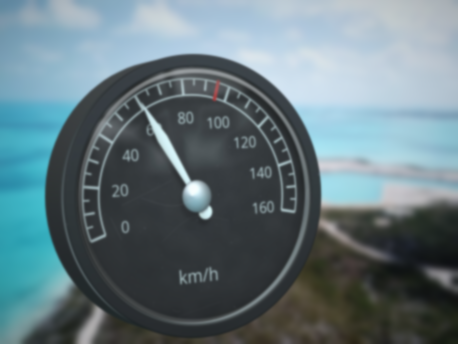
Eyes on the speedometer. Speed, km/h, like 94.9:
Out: 60
